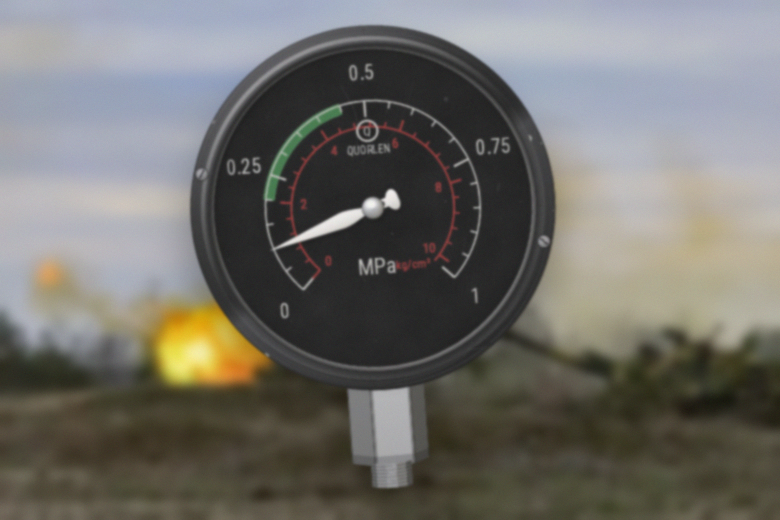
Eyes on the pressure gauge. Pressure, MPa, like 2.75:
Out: 0.1
